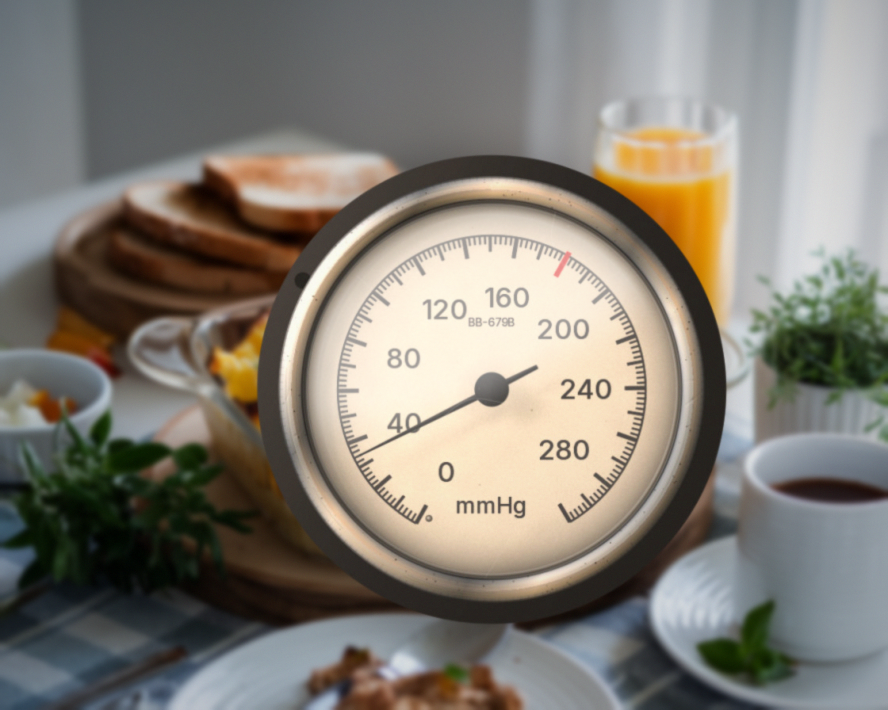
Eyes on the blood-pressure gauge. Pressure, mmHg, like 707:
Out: 34
